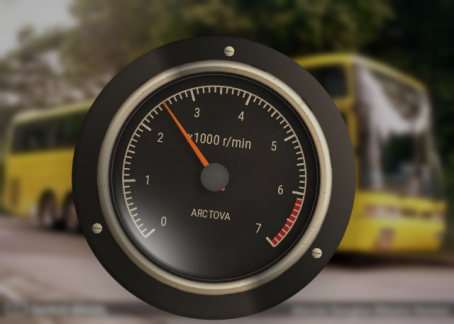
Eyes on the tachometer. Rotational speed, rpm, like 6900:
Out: 2500
